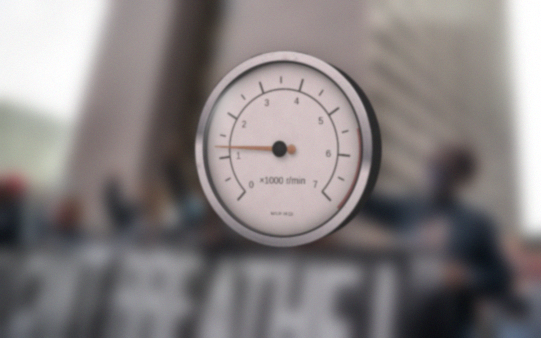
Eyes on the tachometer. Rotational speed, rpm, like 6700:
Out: 1250
